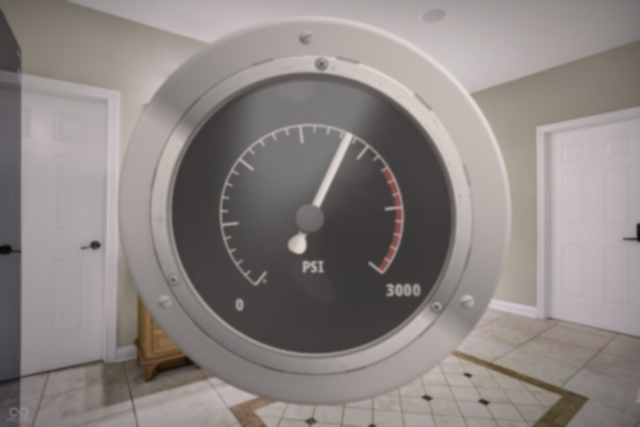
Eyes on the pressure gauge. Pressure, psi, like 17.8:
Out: 1850
